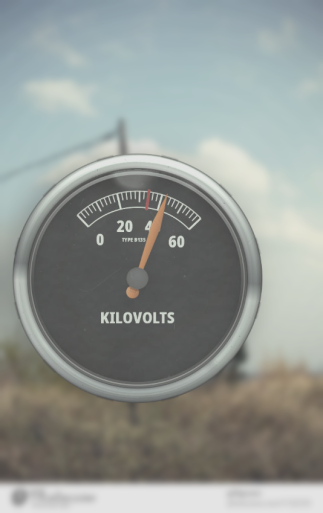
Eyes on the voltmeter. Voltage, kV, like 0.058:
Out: 42
